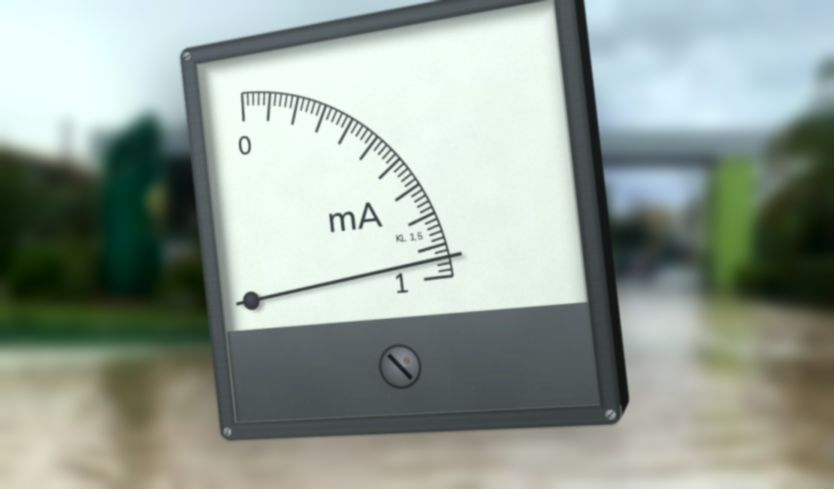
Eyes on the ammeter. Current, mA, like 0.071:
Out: 0.94
